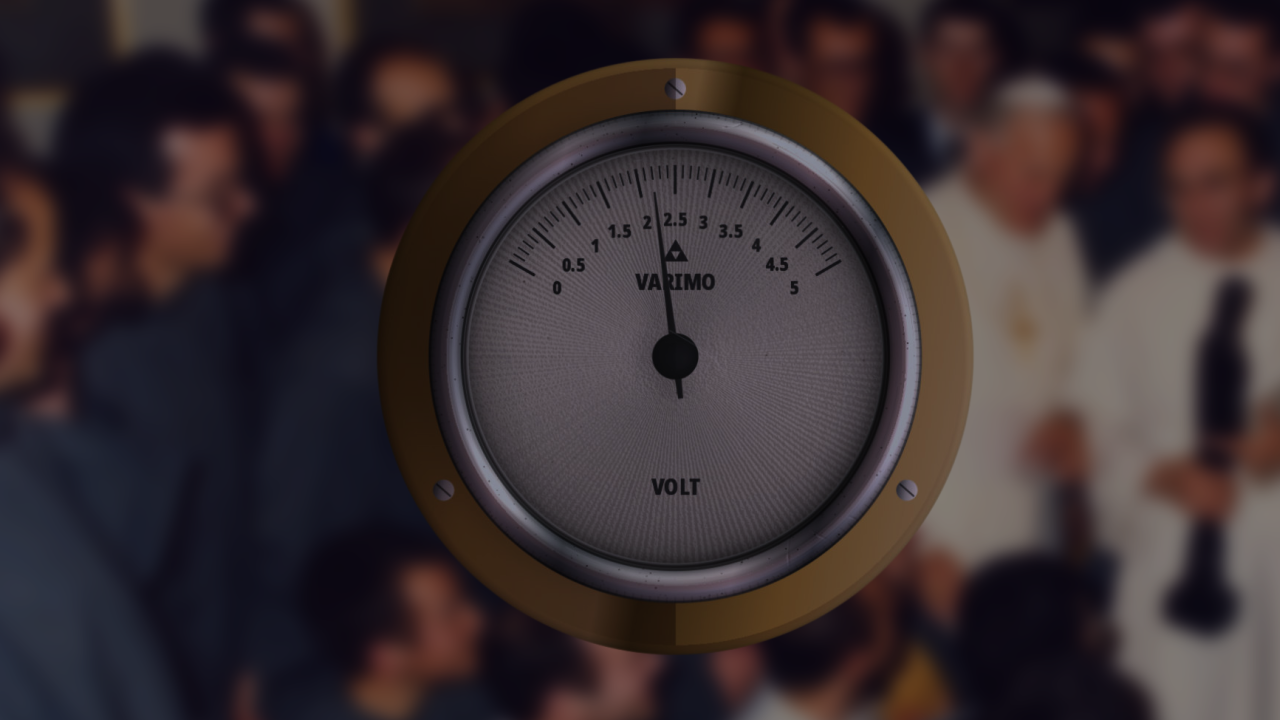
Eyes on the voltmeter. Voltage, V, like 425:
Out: 2.2
